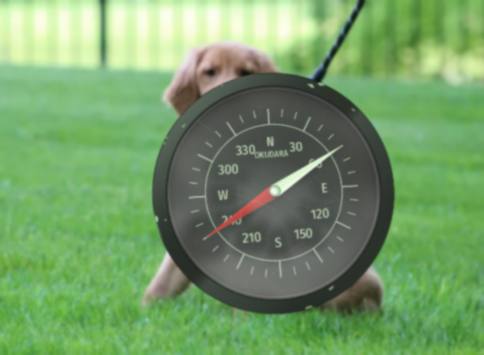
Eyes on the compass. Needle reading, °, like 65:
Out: 240
